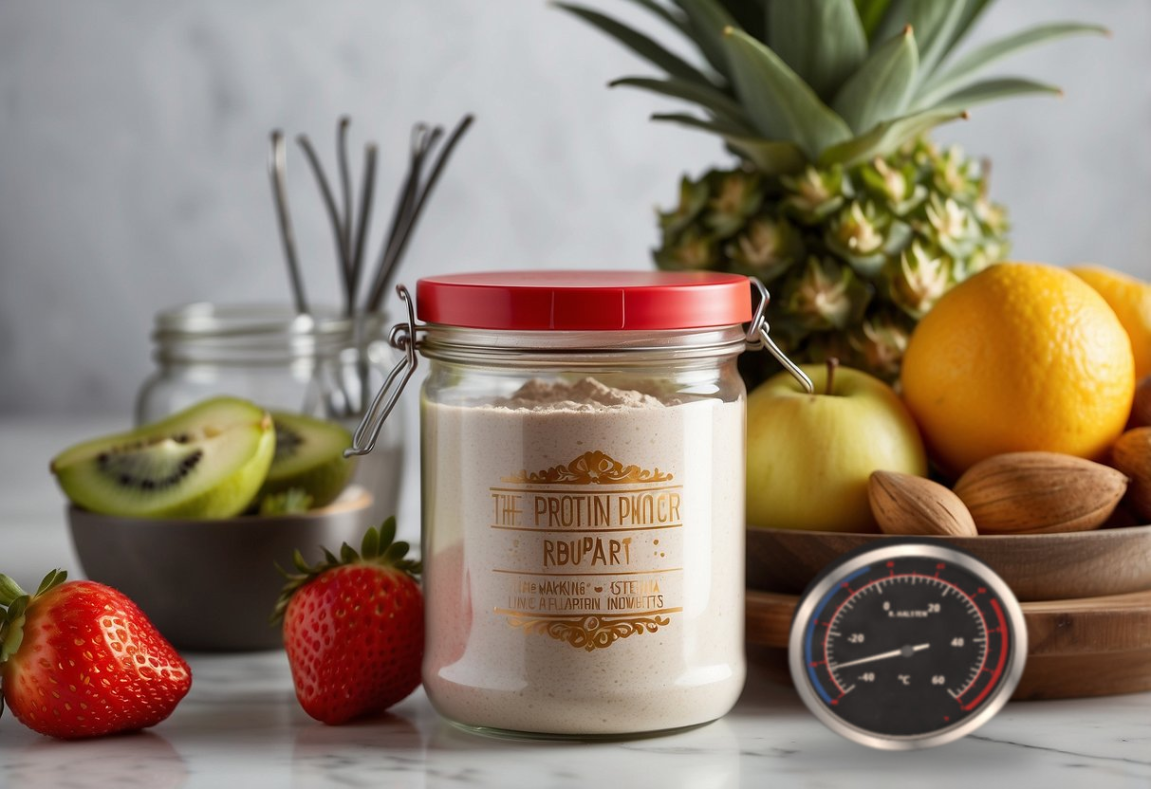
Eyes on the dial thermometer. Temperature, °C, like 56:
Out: -30
